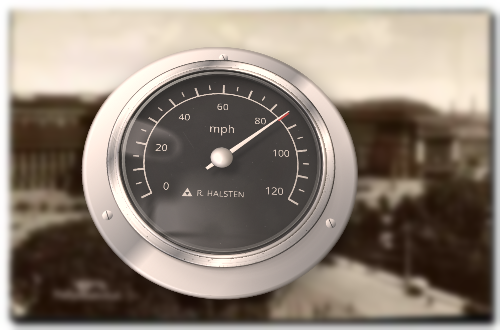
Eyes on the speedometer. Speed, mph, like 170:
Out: 85
